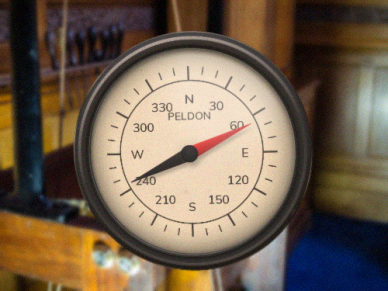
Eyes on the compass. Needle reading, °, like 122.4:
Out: 65
